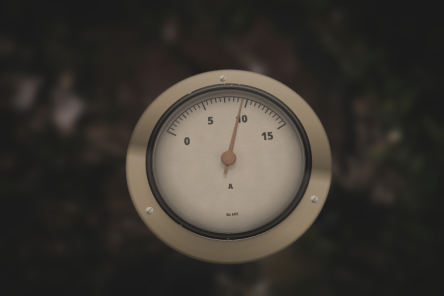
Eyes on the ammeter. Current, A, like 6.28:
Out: 9.5
